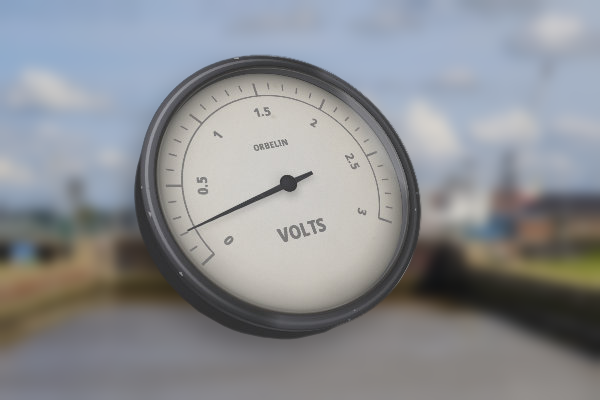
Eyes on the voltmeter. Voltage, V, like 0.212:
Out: 0.2
